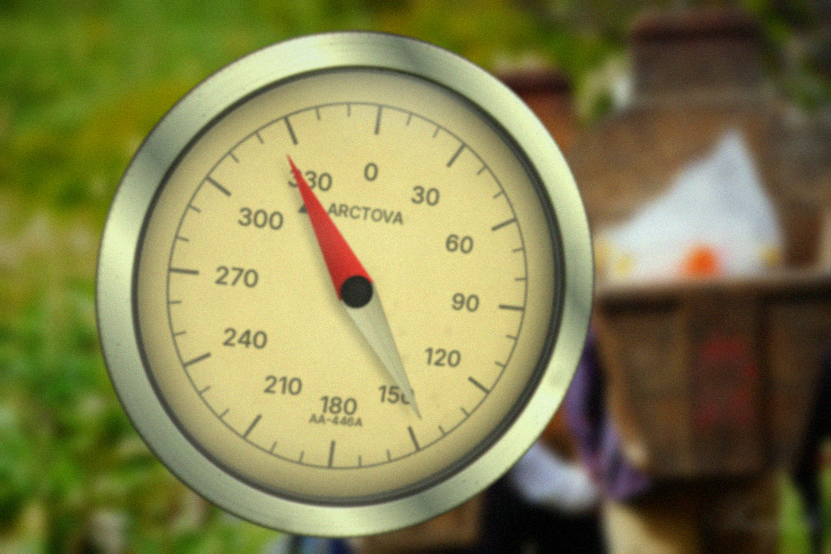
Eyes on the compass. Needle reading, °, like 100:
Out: 325
